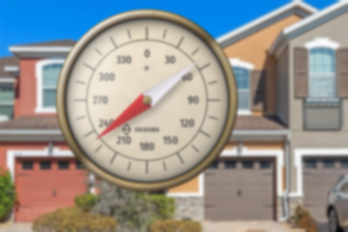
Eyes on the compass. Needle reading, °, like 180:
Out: 232.5
